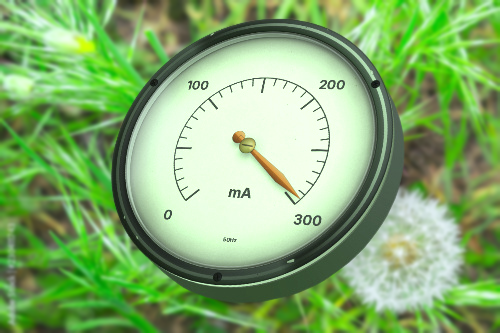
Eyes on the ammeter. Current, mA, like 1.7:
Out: 295
